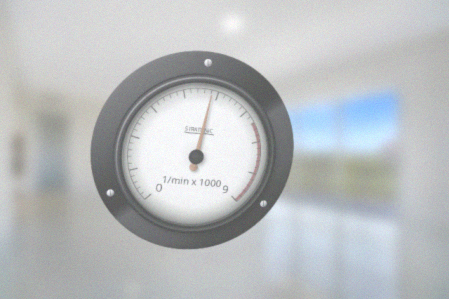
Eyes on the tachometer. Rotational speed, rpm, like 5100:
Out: 4800
